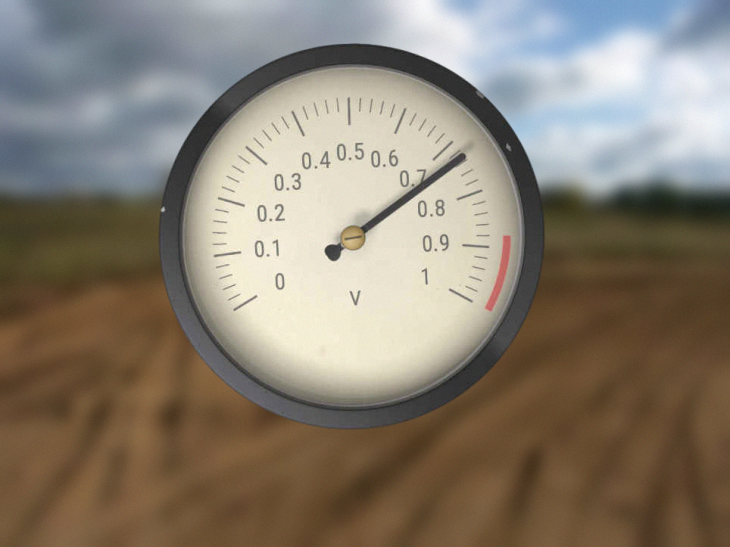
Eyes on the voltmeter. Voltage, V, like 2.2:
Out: 0.73
